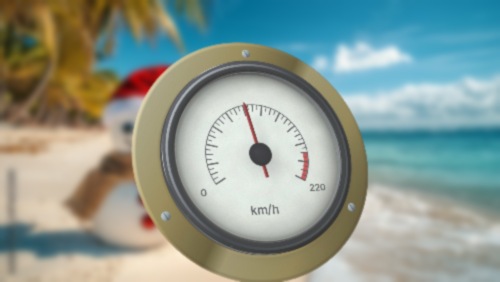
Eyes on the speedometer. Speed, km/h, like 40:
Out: 100
